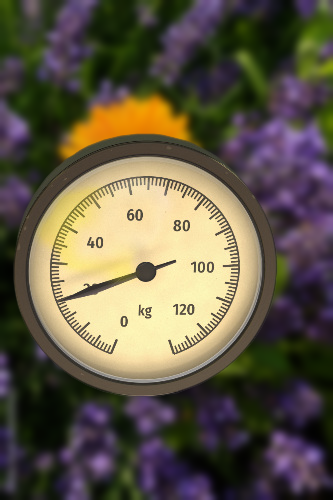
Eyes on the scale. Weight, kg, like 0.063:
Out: 20
